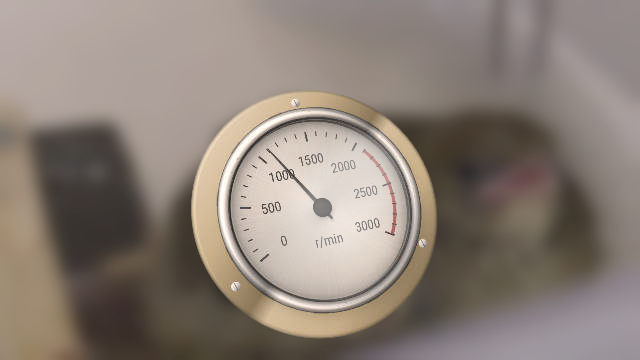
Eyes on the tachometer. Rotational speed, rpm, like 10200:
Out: 1100
